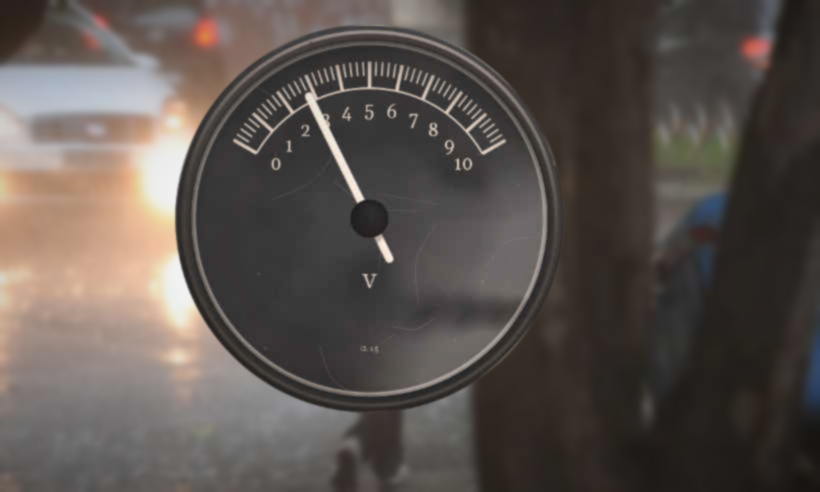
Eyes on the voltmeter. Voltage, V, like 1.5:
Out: 2.8
